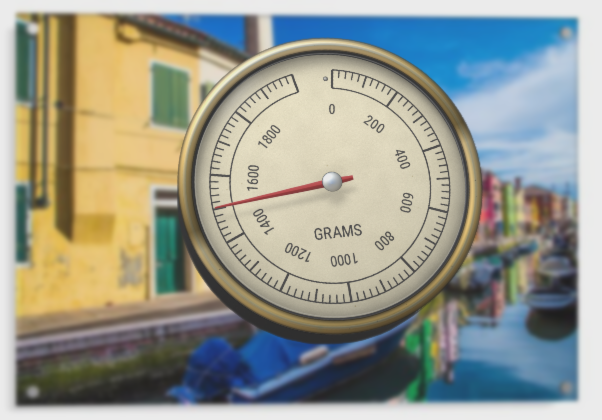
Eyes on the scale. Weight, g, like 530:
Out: 1500
